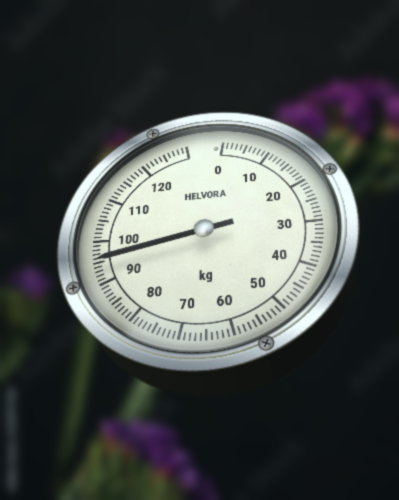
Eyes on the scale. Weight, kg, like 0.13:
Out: 95
